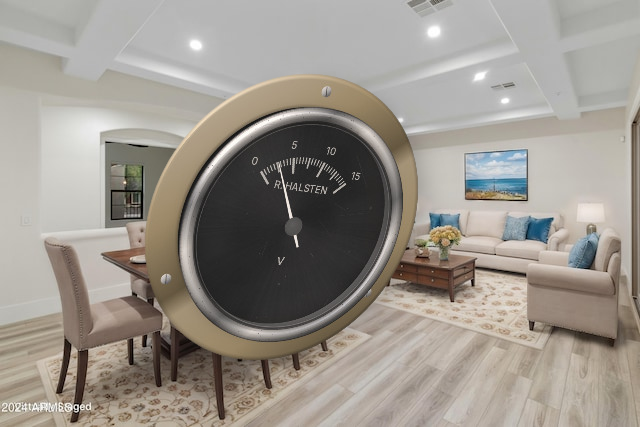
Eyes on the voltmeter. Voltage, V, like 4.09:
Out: 2.5
